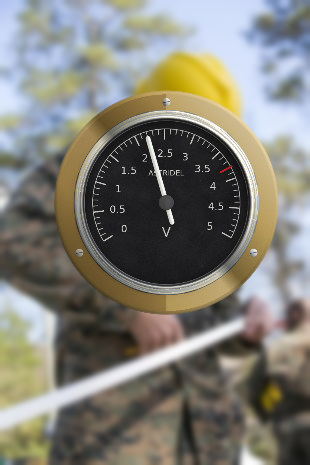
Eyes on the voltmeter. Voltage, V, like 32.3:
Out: 2.2
